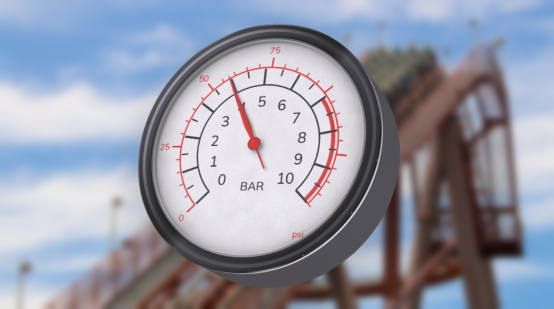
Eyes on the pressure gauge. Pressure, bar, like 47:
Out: 4
